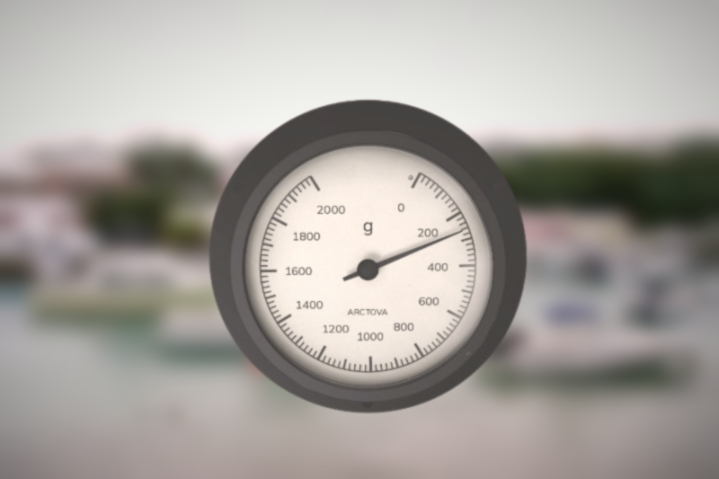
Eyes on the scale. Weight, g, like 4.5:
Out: 260
